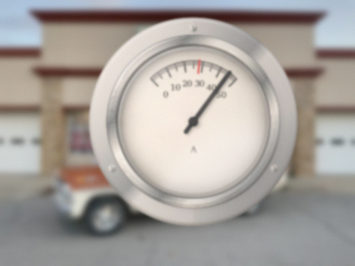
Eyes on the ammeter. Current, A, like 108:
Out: 45
